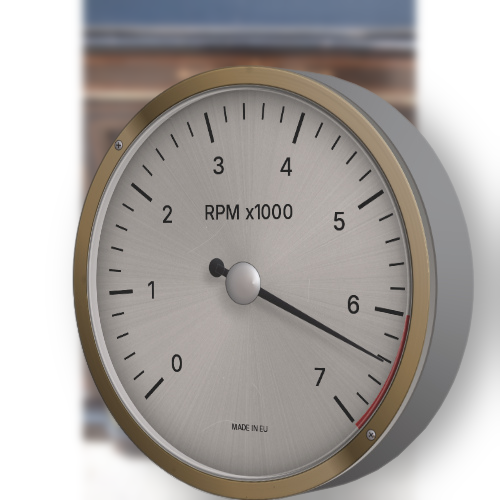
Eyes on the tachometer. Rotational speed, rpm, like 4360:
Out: 6400
